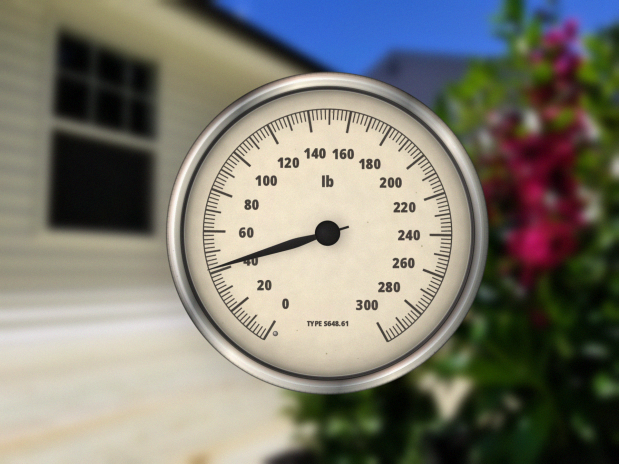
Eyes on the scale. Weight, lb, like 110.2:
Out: 42
